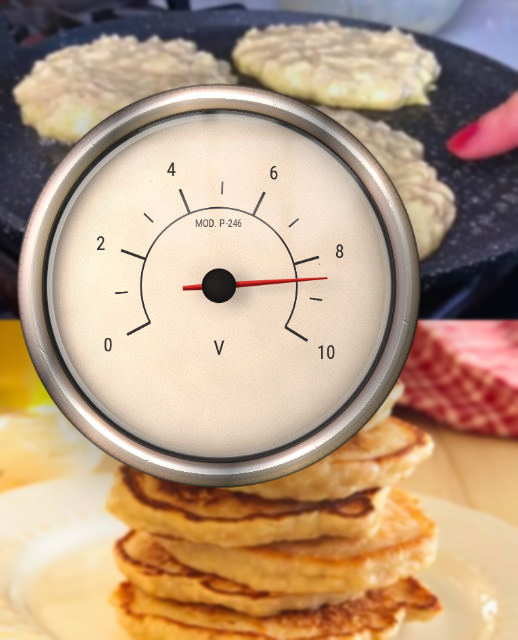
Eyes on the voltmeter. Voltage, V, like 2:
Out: 8.5
